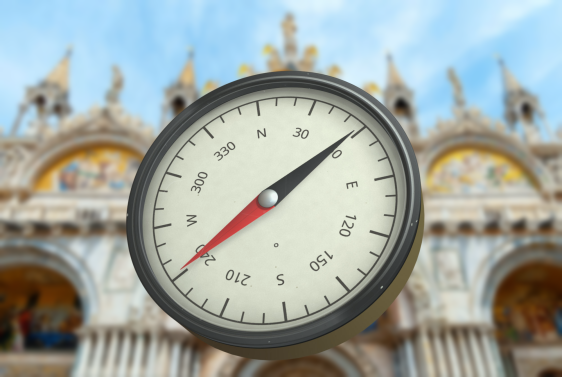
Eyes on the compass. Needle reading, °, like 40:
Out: 240
